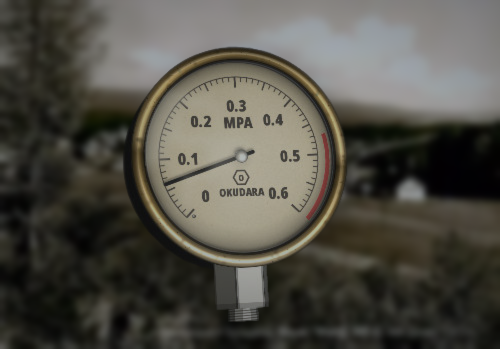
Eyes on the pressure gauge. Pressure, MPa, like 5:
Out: 0.06
